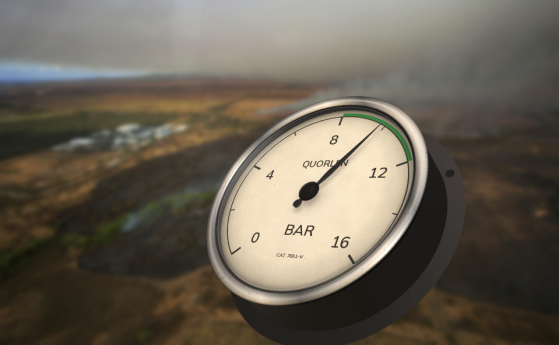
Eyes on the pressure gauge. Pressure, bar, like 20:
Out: 10
